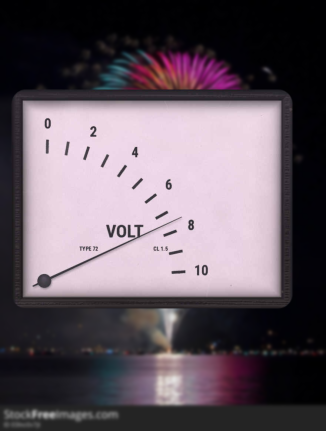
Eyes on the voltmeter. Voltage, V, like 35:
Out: 7.5
